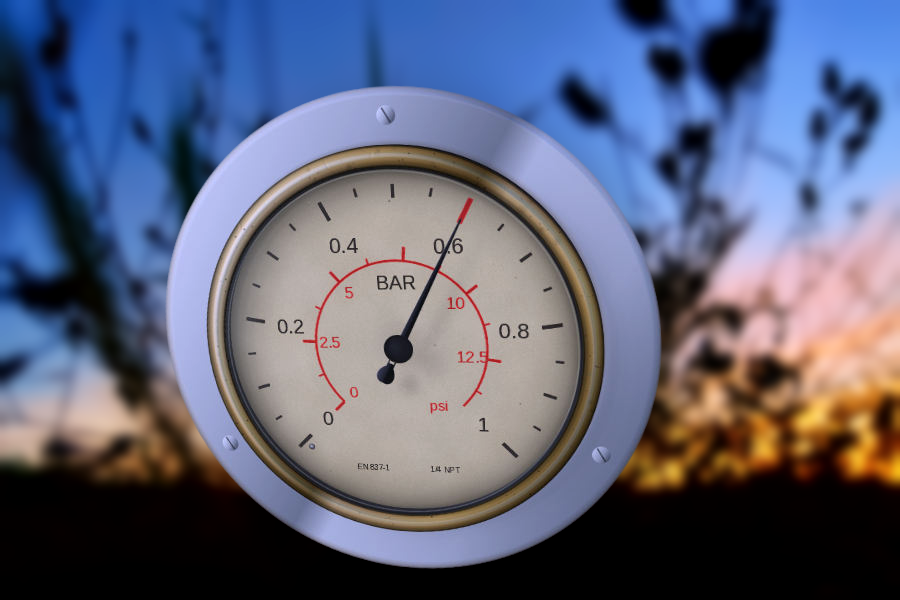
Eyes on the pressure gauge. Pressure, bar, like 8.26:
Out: 0.6
